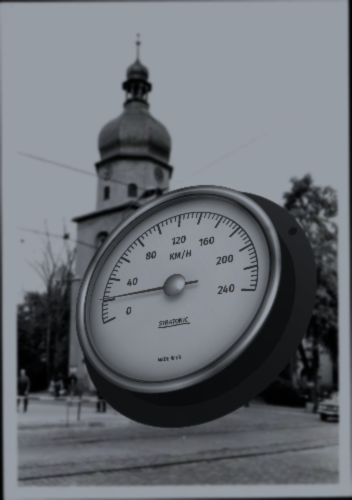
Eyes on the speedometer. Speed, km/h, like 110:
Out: 20
